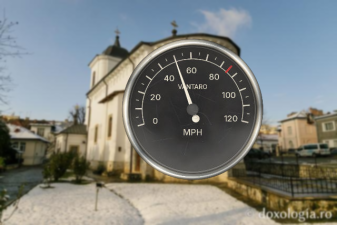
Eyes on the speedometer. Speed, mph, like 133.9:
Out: 50
